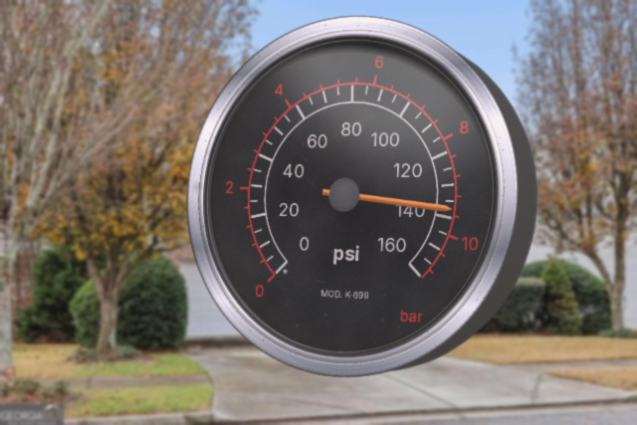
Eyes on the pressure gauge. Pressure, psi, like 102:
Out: 137.5
